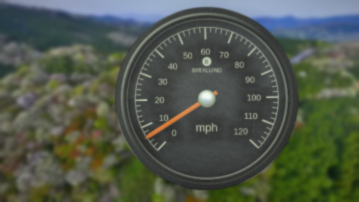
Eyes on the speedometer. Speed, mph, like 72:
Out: 6
